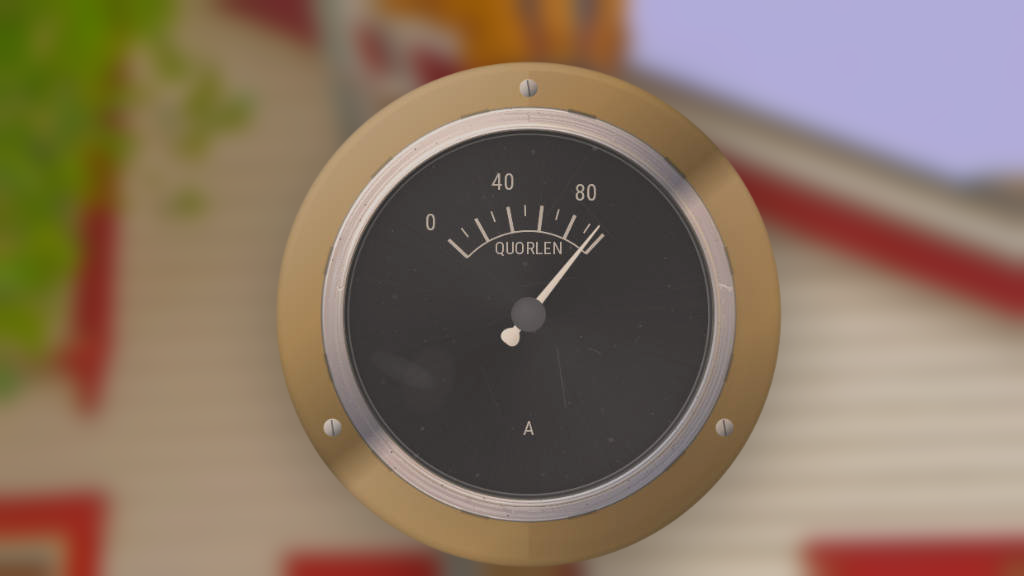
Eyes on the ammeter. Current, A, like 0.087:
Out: 95
